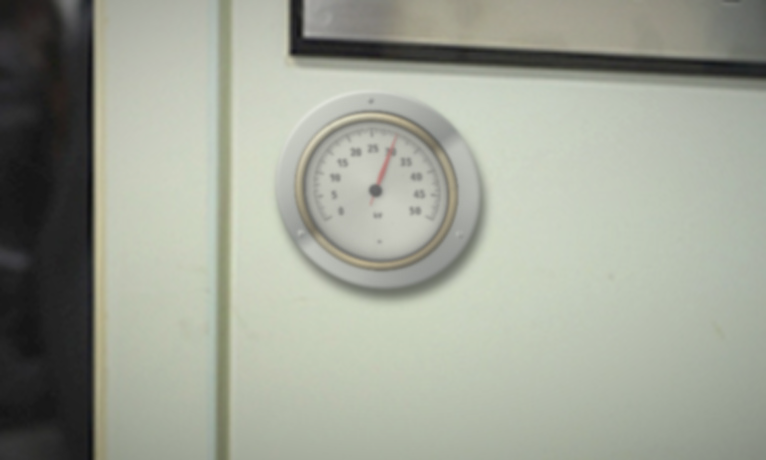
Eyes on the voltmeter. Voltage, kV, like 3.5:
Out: 30
